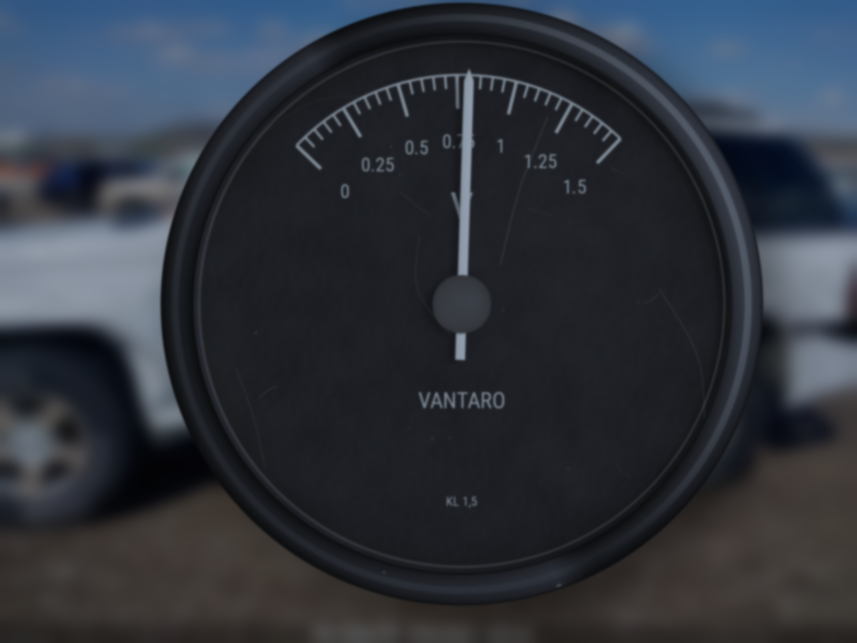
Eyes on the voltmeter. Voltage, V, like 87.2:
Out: 0.8
